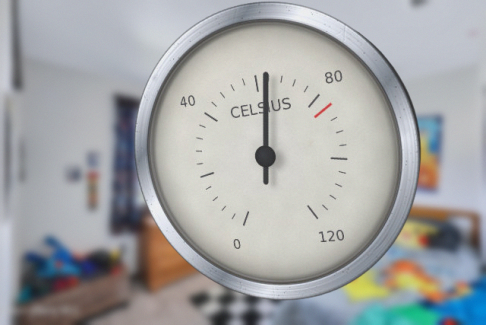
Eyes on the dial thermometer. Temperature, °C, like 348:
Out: 64
